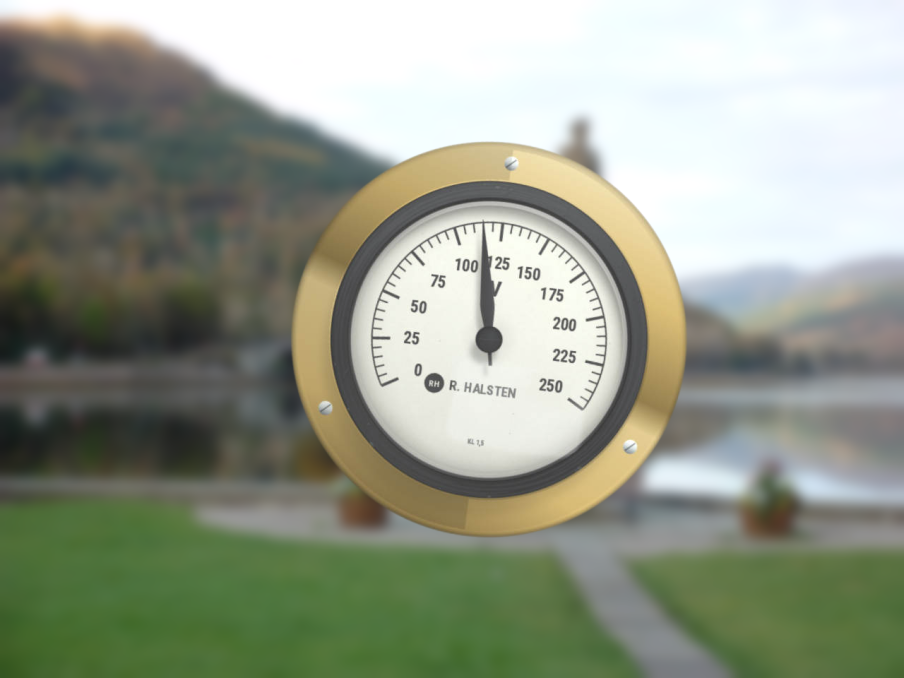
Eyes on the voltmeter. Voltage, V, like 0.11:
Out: 115
